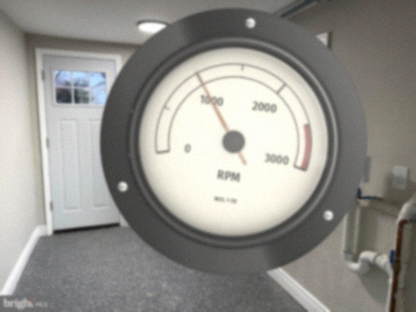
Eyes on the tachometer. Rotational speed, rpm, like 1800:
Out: 1000
